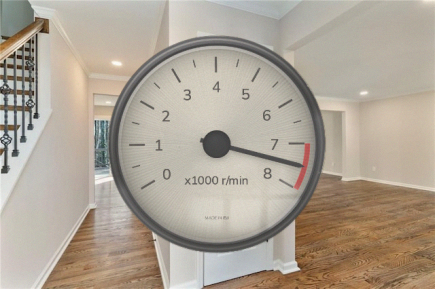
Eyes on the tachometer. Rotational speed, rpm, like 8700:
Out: 7500
